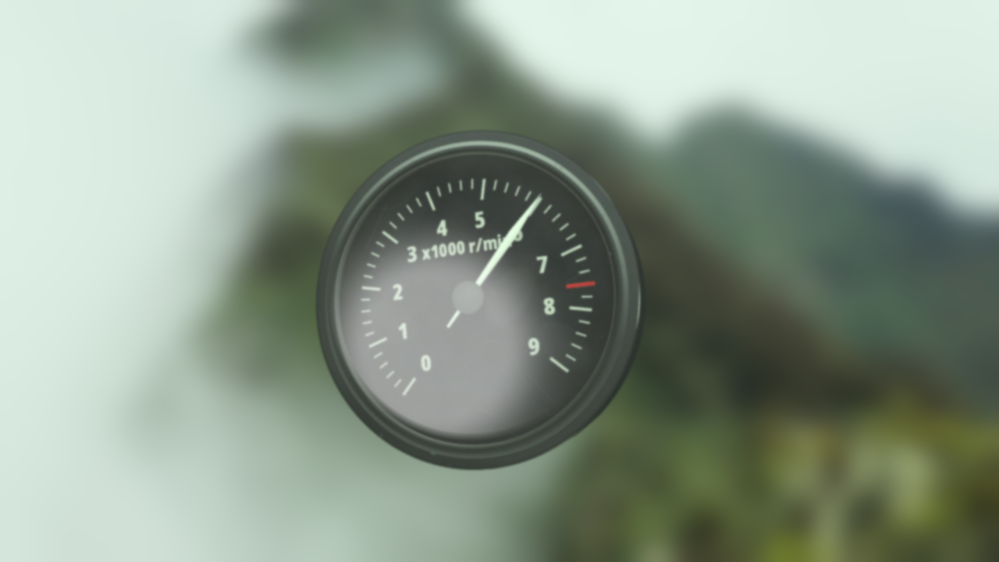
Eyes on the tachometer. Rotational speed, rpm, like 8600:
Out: 6000
